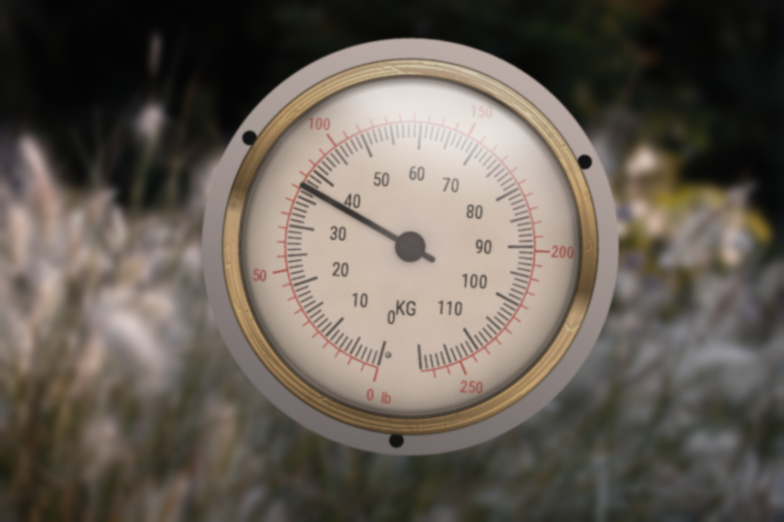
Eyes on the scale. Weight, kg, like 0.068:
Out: 37
